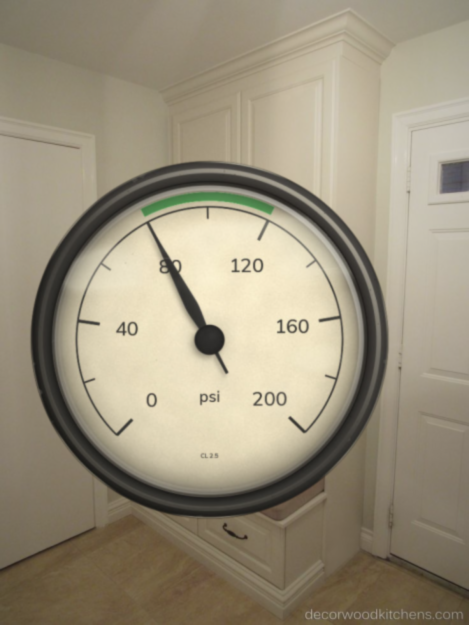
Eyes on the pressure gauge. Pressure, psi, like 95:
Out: 80
